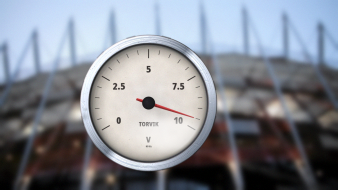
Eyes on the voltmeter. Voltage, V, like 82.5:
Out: 9.5
